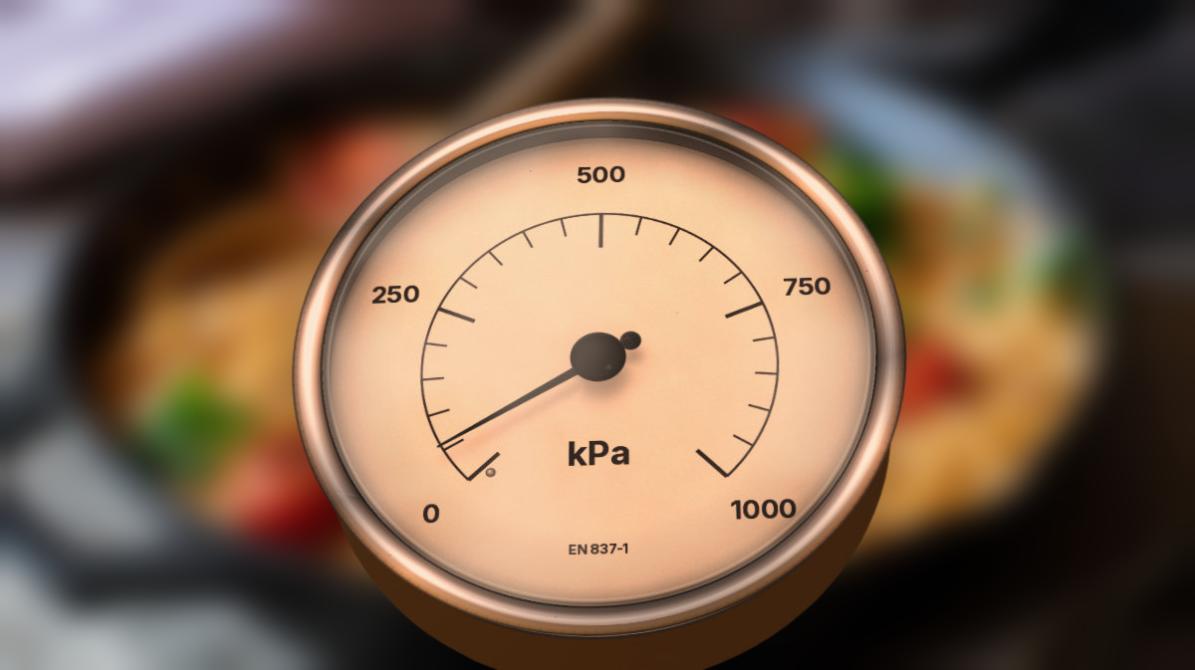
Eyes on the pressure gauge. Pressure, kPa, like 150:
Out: 50
